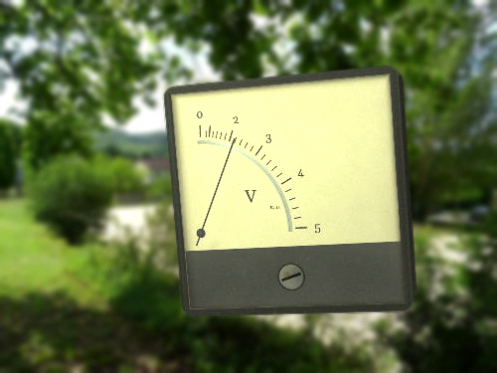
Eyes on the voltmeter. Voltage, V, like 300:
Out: 2.2
